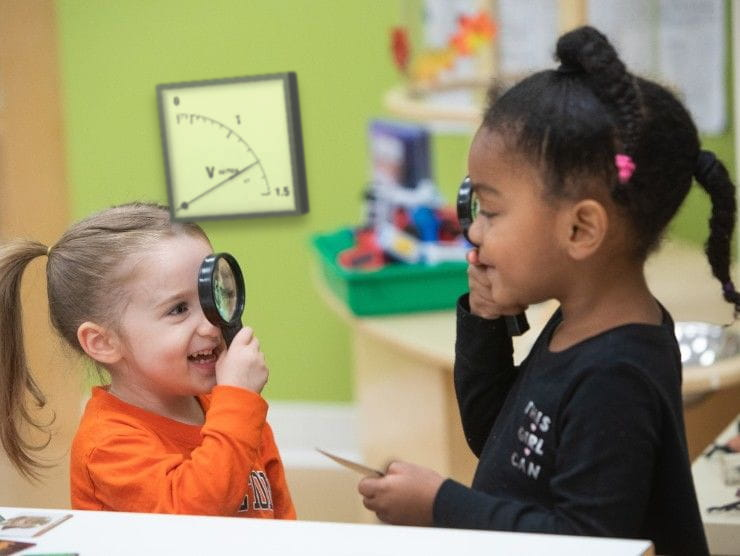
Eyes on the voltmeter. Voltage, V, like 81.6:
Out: 1.3
